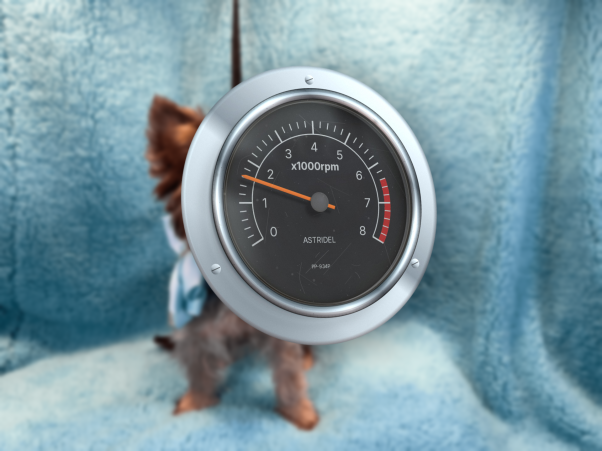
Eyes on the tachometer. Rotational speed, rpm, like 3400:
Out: 1600
